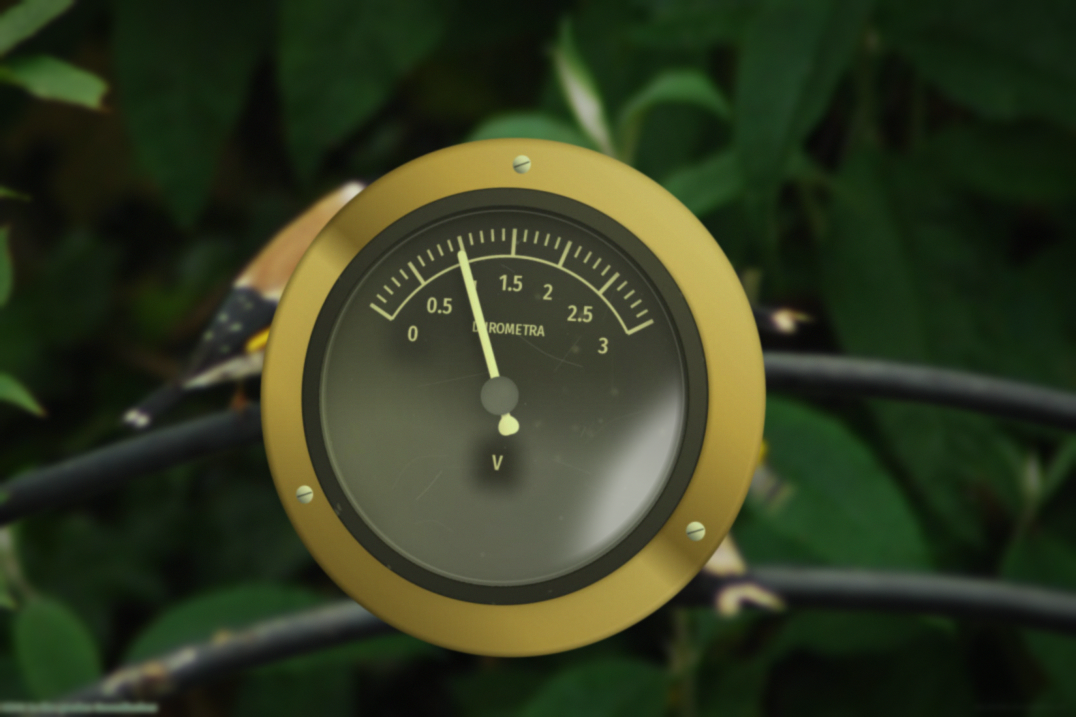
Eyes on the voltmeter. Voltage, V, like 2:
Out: 1
